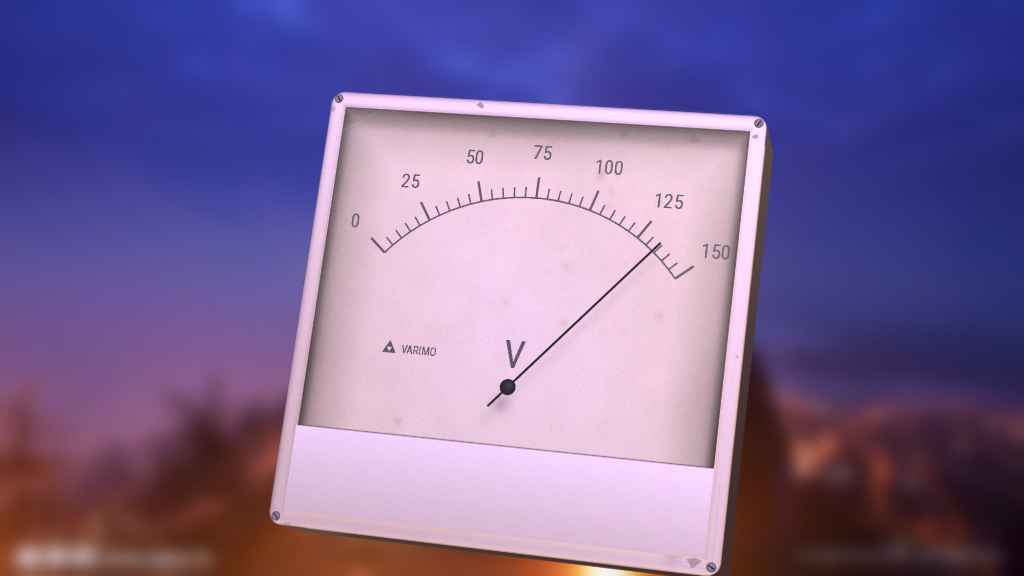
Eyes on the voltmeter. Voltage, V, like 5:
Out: 135
